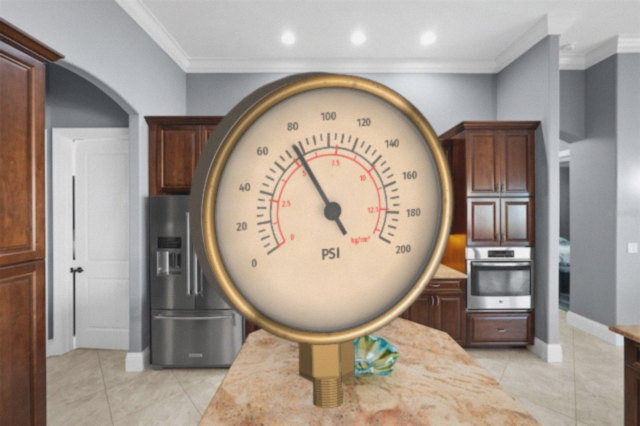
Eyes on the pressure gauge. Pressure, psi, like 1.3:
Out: 75
